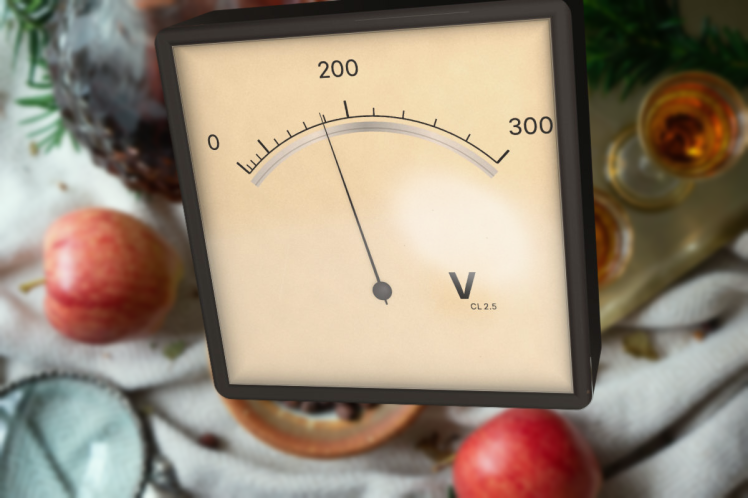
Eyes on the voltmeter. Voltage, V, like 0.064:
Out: 180
